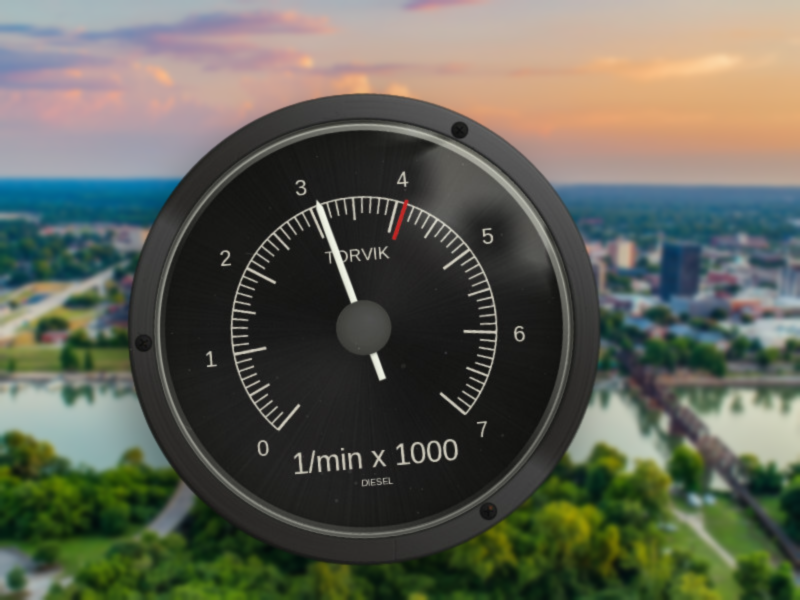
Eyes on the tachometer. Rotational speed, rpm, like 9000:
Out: 3100
